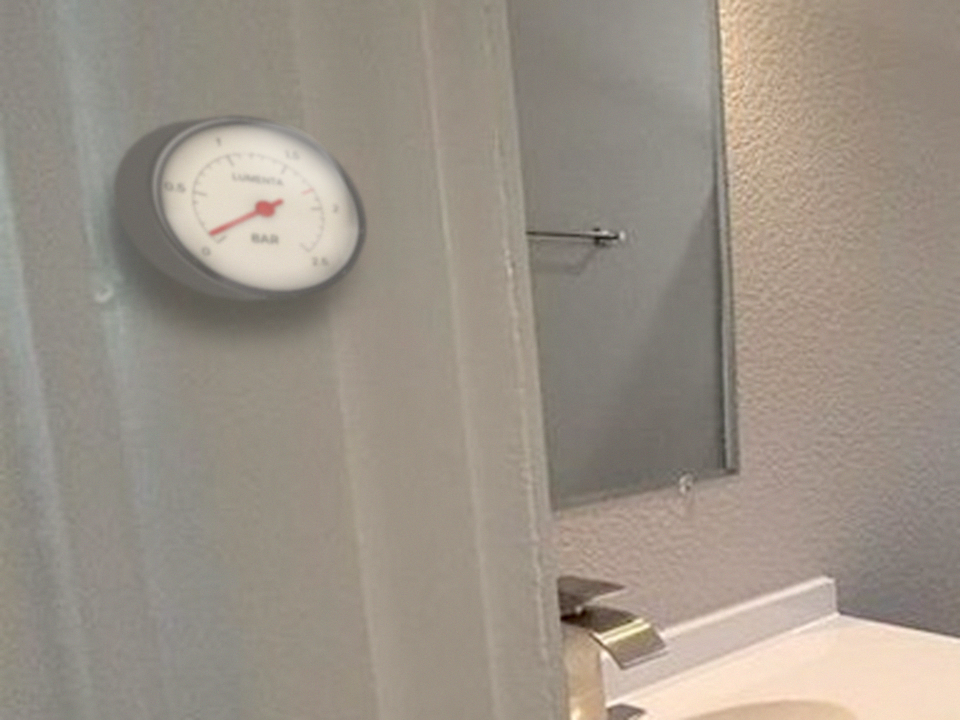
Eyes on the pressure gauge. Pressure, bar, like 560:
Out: 0.1
